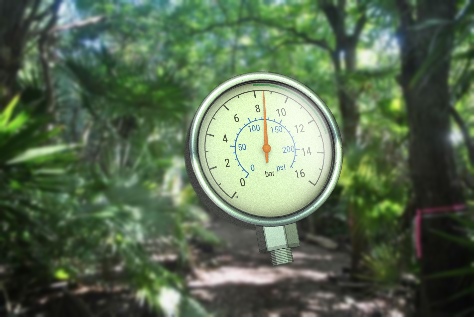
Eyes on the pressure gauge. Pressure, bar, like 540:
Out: 8.5
